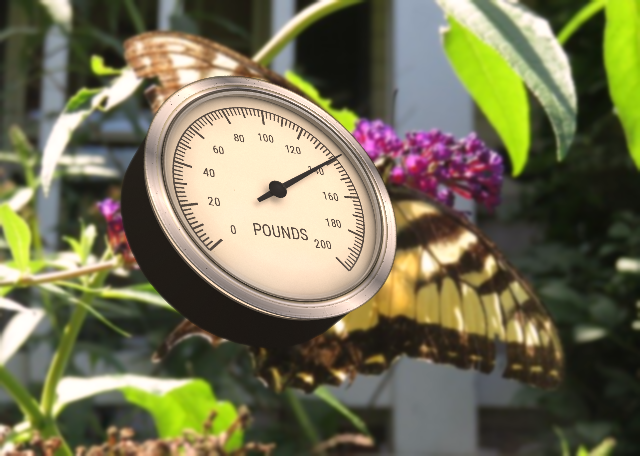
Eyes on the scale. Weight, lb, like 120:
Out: 140
